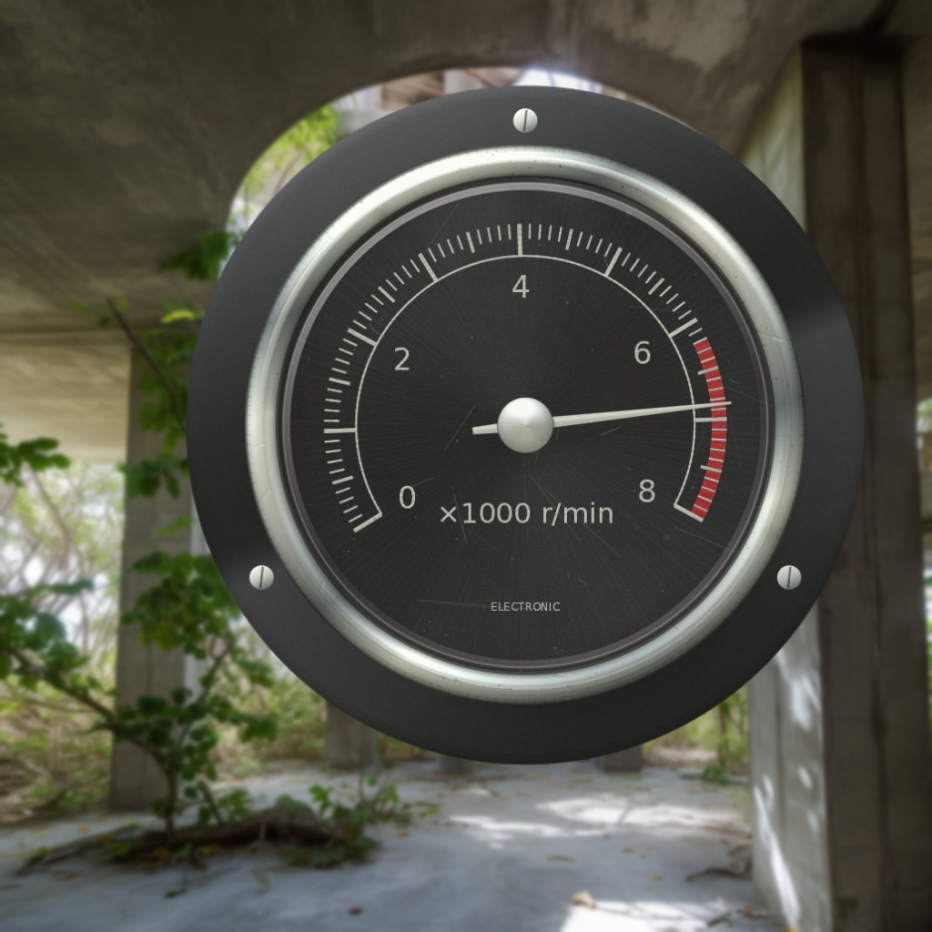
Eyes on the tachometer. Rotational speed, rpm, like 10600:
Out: 6850
